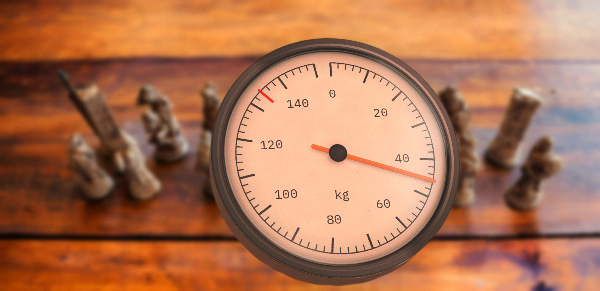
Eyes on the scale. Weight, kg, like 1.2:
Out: 46
